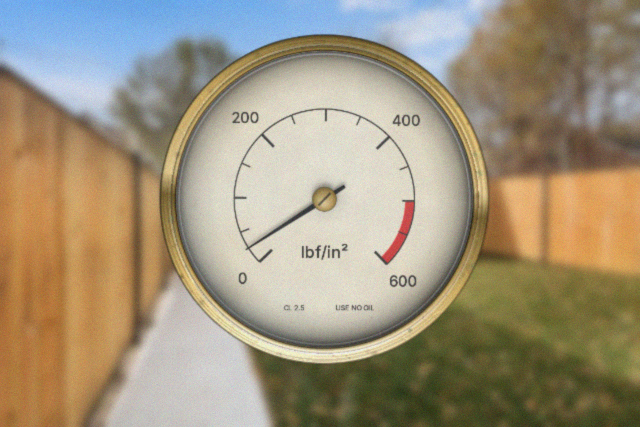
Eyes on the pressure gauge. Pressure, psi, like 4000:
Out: 25
